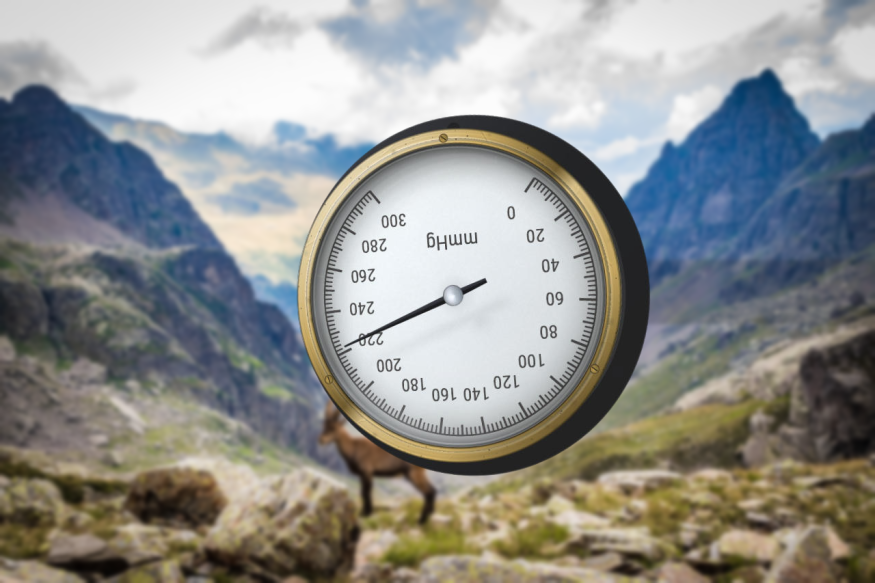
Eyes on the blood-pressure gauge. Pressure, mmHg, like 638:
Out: 222
